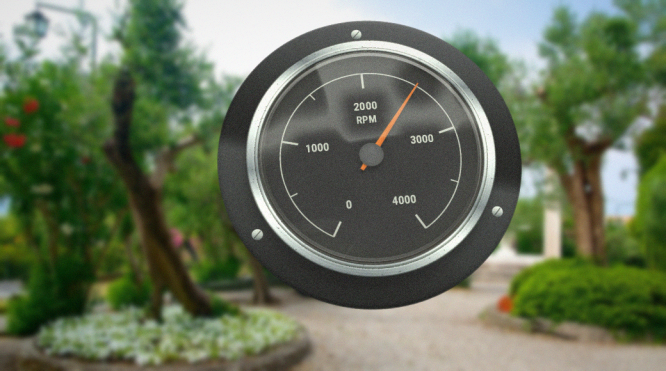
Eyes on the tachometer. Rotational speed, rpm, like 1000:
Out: 2500
